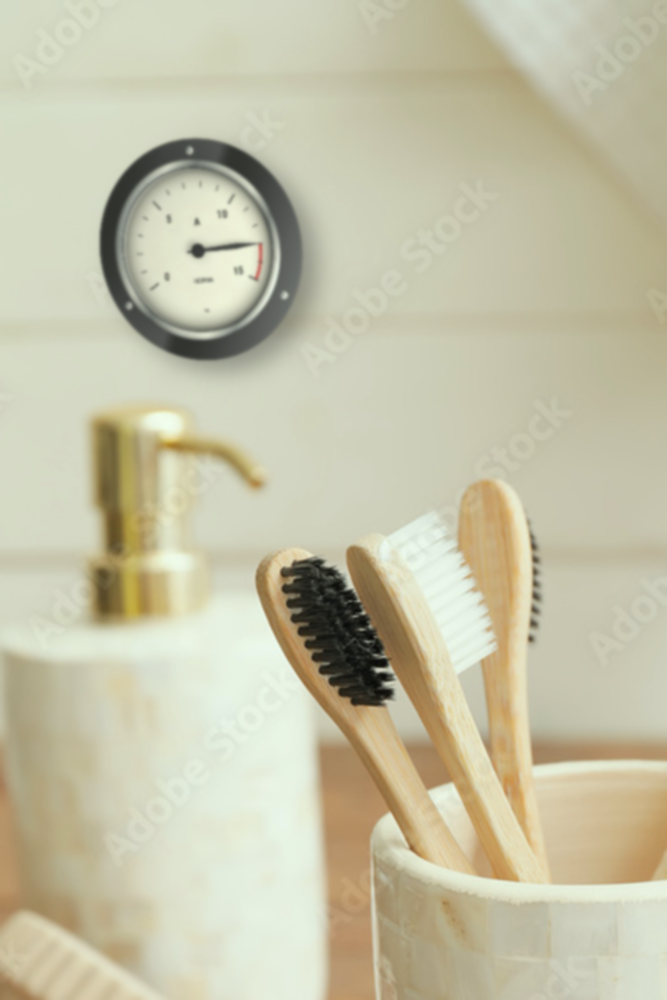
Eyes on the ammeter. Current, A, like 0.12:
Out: 13
